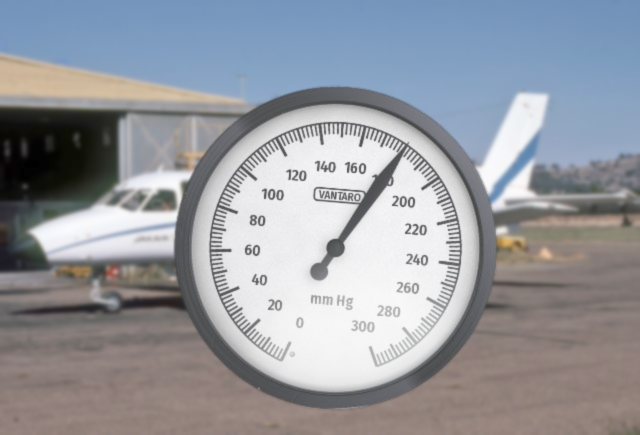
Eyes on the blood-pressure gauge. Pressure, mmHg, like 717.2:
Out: 180
